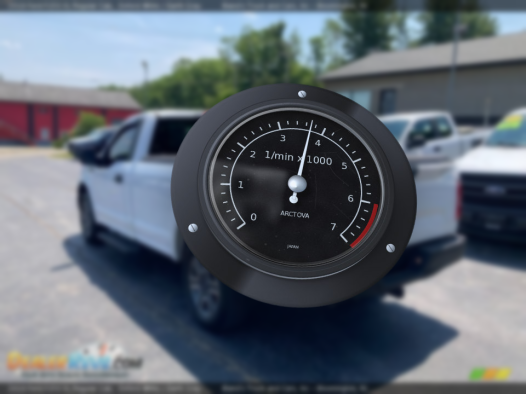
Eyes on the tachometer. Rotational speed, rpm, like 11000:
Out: 3700
